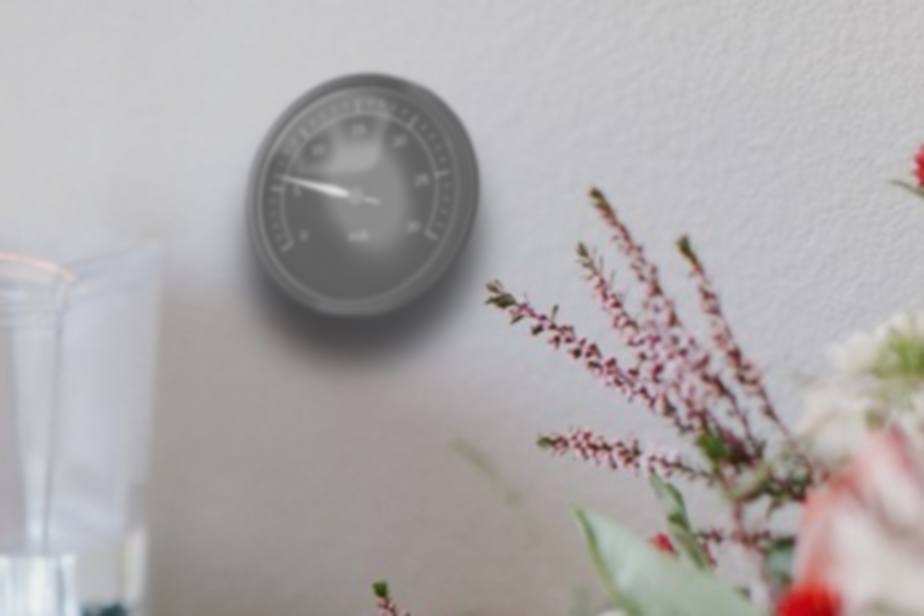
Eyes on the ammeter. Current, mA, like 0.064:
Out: 6
